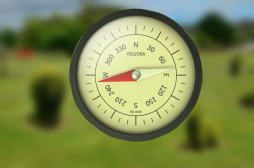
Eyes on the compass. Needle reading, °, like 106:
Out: 260
